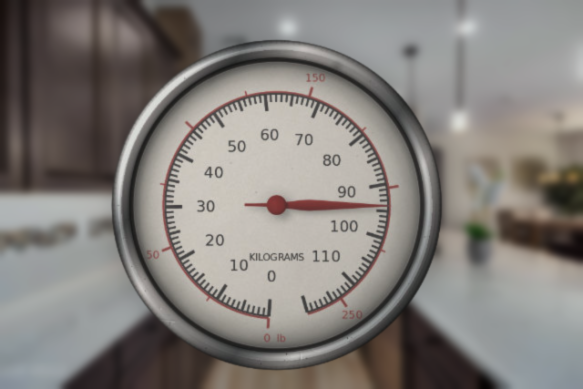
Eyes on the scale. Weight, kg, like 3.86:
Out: 94
